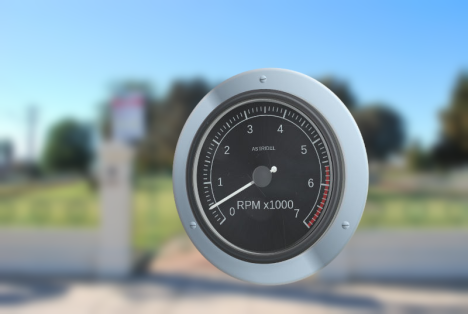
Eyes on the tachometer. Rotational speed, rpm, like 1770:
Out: 400
